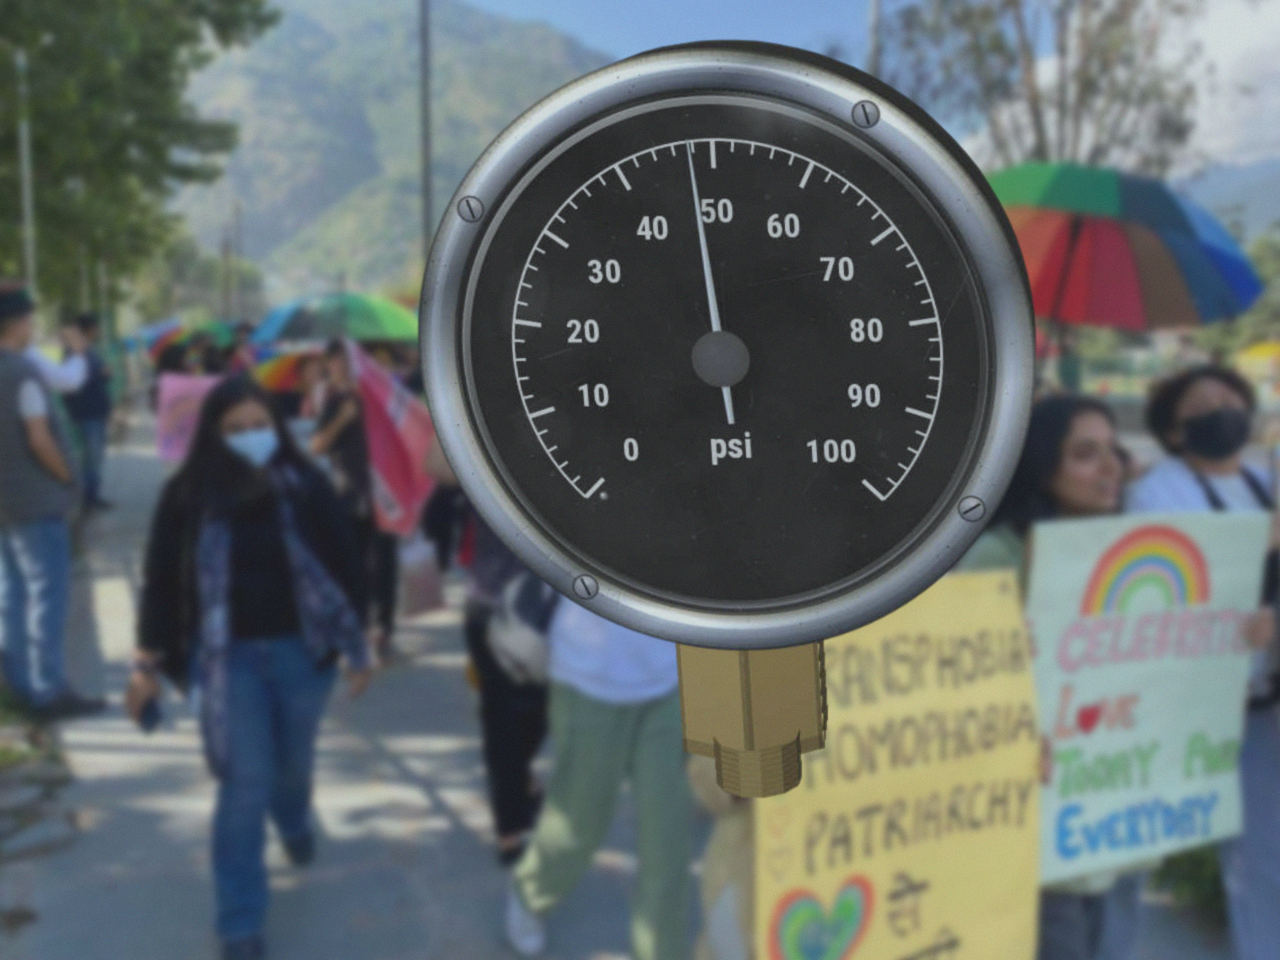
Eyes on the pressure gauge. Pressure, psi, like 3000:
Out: 48
